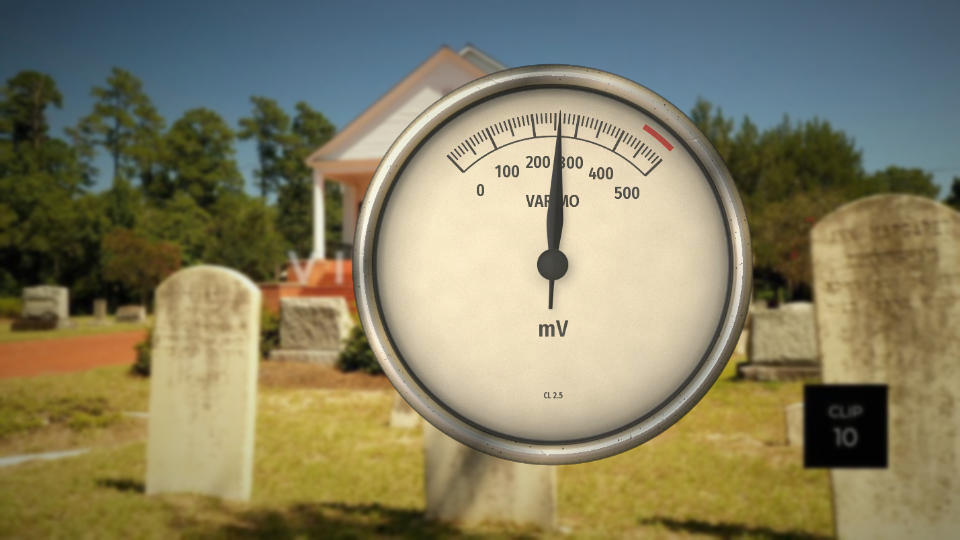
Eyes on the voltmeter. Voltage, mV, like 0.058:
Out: 260
